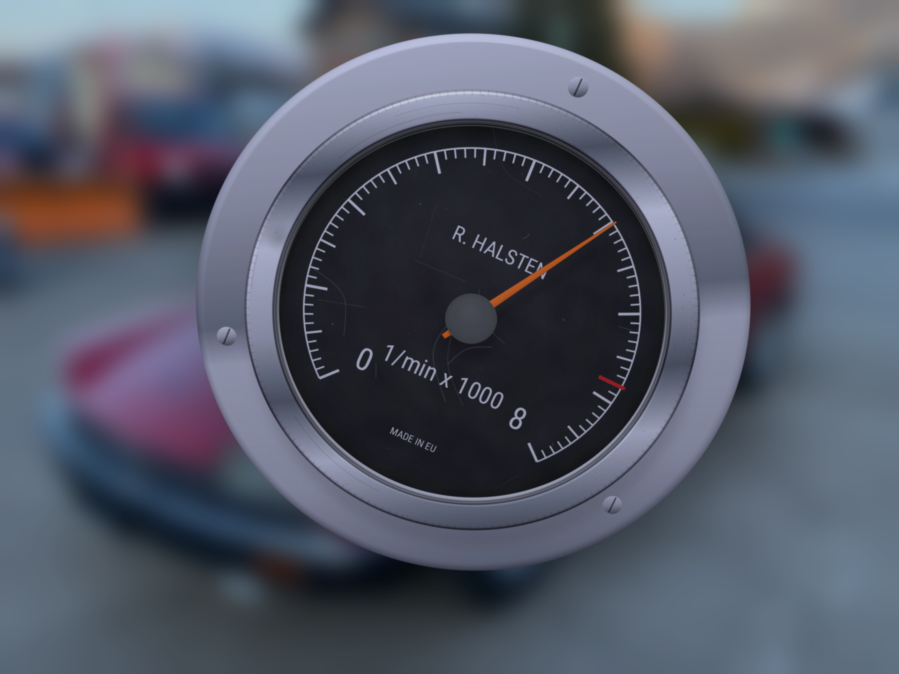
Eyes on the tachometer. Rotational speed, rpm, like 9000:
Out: 5000
